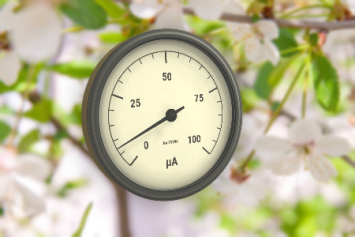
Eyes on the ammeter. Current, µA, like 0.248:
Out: 7.5
